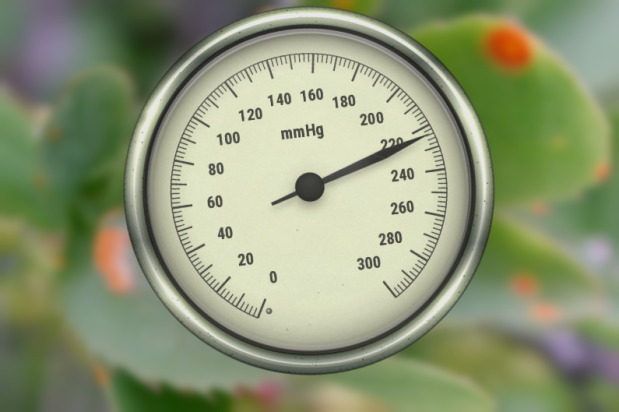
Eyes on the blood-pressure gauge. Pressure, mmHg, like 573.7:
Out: 224
